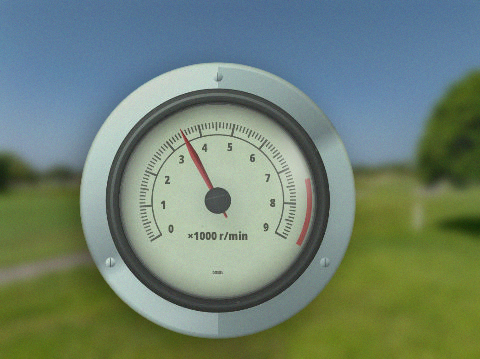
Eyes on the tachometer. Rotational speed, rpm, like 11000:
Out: 3500
